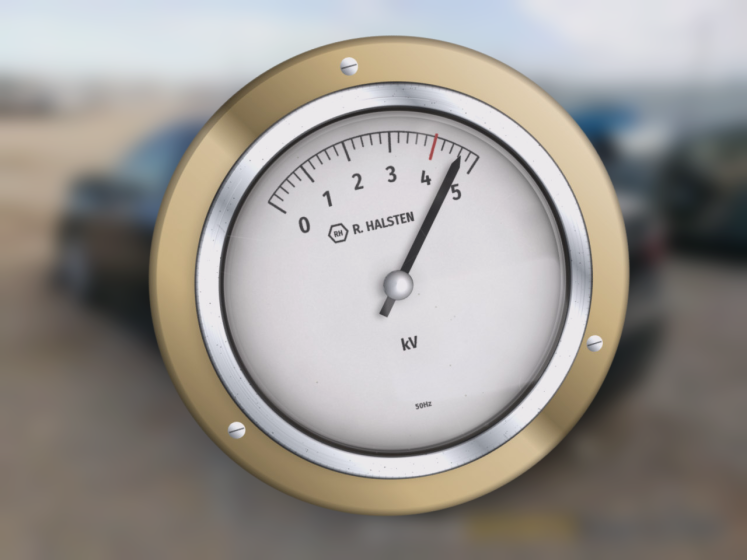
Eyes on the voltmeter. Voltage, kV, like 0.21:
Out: 4.6
